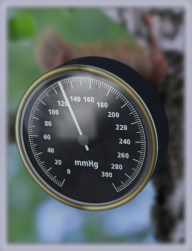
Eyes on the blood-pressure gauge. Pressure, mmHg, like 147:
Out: 130
